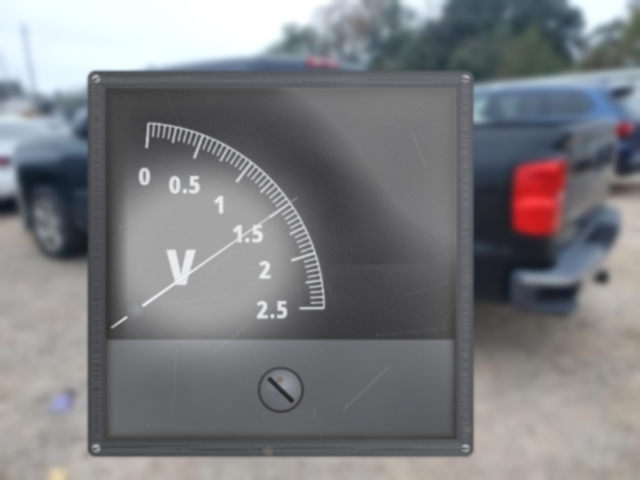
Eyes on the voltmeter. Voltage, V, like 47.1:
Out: 1.5
